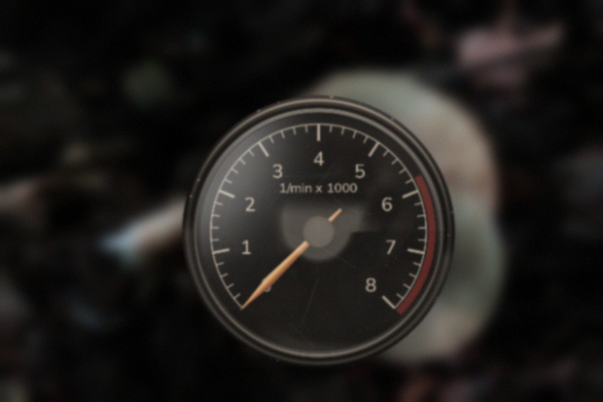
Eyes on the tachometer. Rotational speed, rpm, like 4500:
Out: 0
